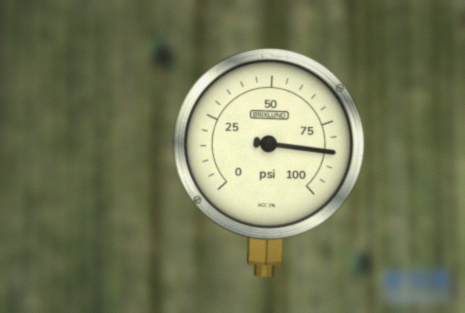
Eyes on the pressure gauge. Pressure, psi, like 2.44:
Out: 85
